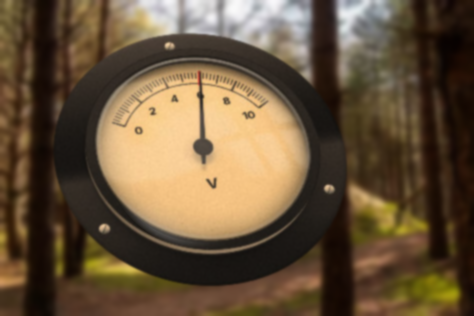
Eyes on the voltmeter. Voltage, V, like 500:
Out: 6
